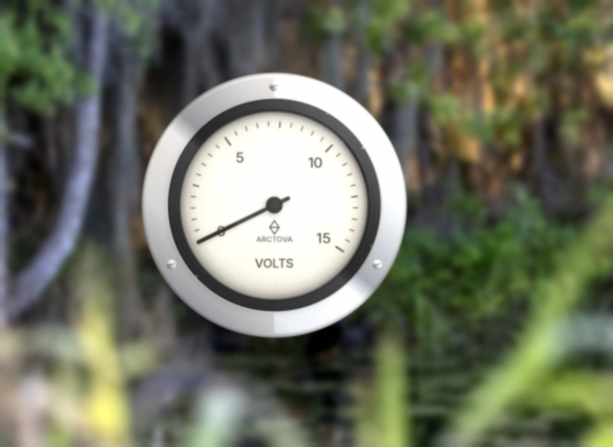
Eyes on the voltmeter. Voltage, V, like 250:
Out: 0
